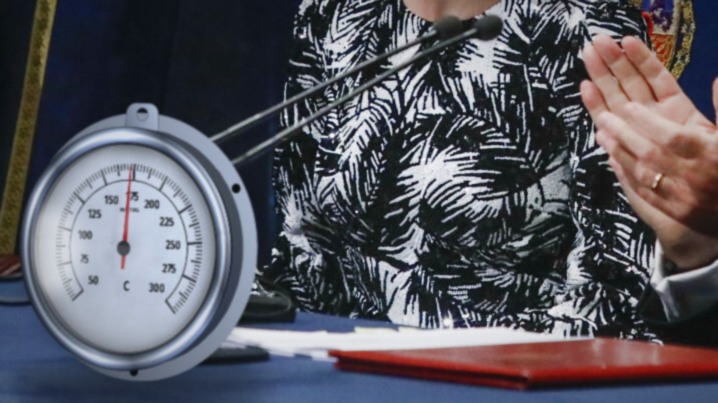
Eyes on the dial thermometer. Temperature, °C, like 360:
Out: 175
